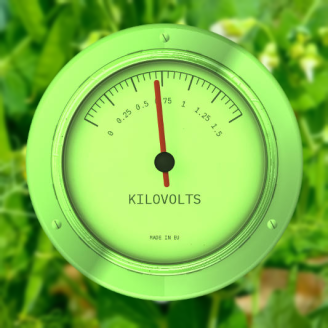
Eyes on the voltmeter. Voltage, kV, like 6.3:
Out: 0.7
